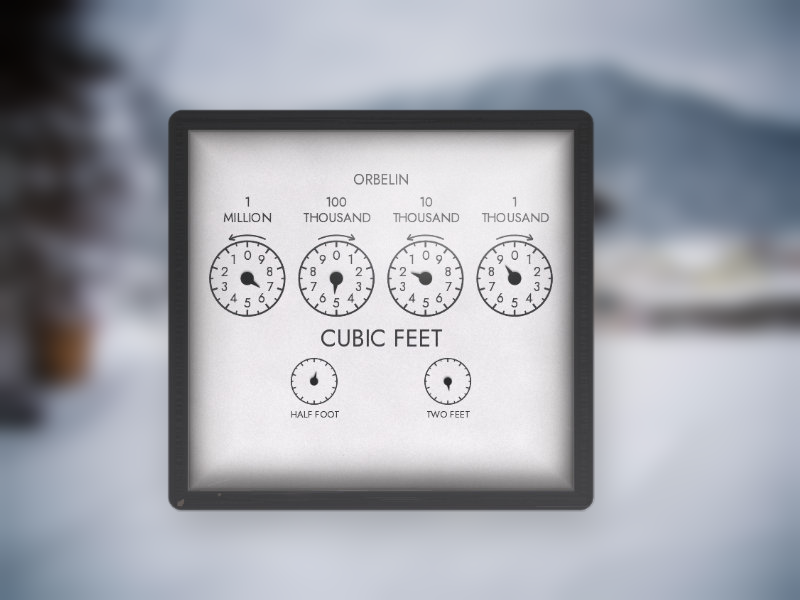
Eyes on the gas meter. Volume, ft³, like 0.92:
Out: 651900
